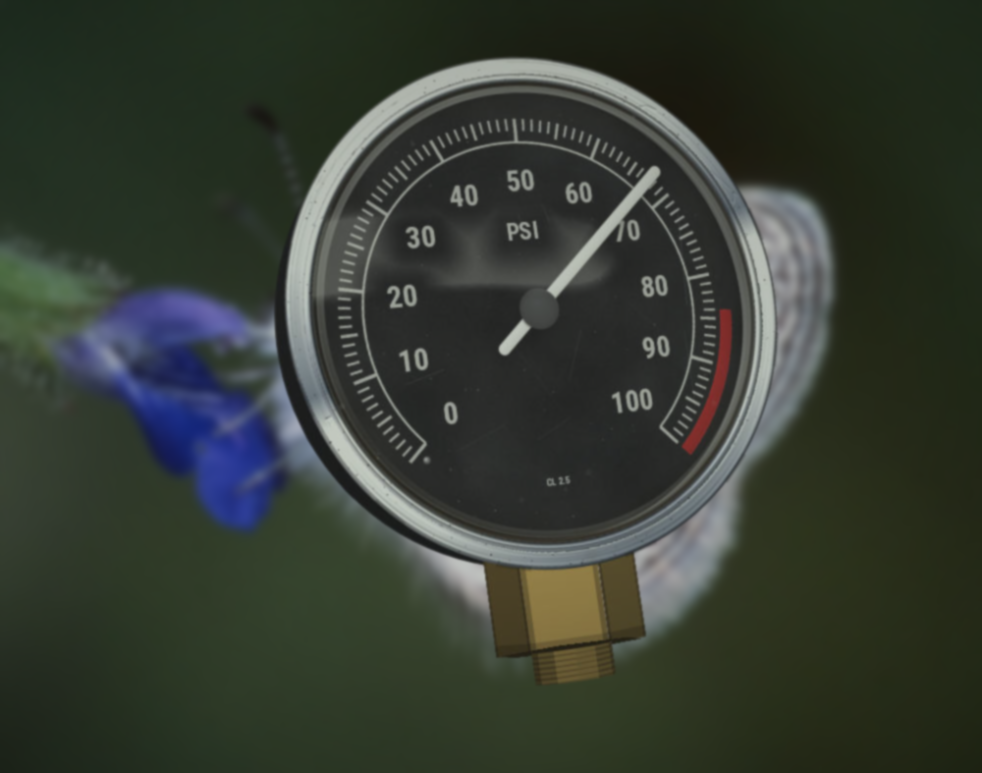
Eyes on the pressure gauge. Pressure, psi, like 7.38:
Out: 67
